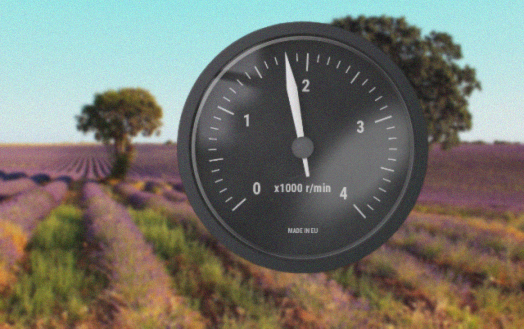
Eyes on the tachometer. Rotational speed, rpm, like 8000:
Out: 1800
